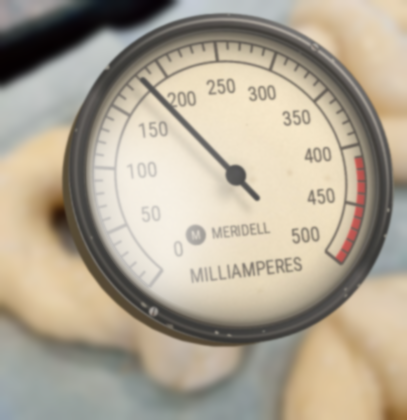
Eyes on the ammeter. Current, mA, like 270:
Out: 180
